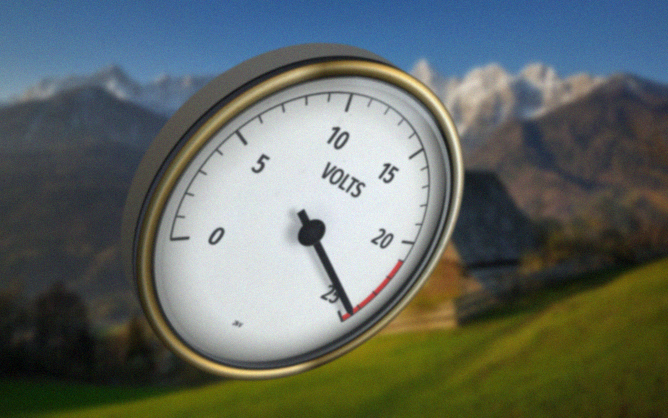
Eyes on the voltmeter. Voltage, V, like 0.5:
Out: 24.5
